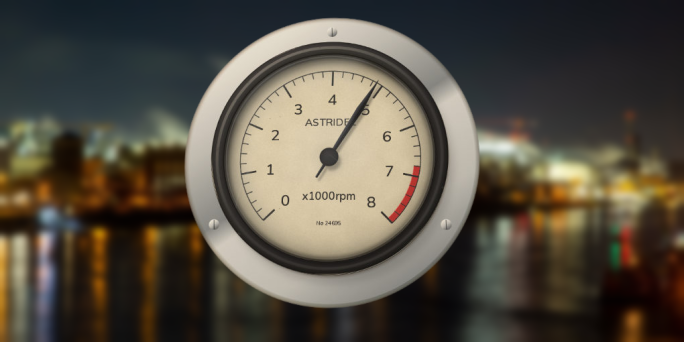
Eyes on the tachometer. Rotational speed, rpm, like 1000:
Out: 4900
